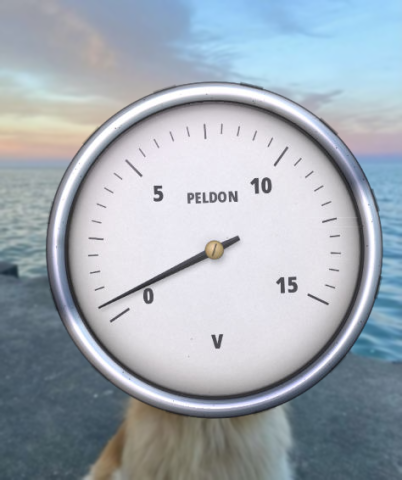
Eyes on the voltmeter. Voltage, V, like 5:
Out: 0.5
